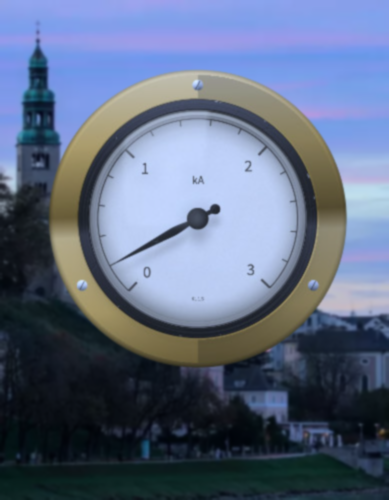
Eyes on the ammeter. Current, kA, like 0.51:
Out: 0.2
